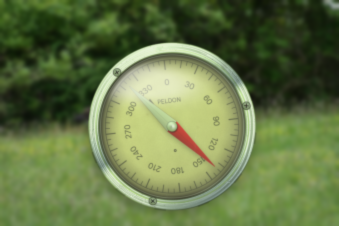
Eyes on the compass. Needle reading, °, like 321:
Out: 140
